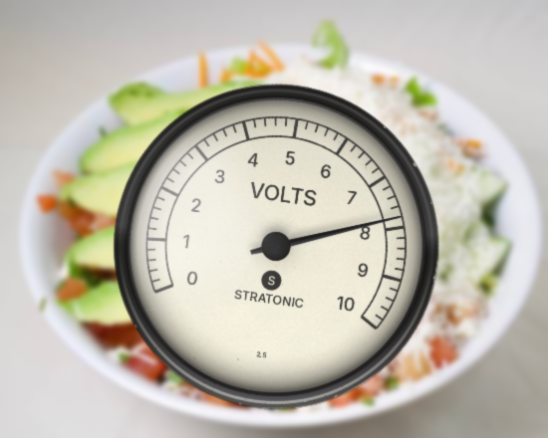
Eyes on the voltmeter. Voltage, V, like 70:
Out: 7.8
